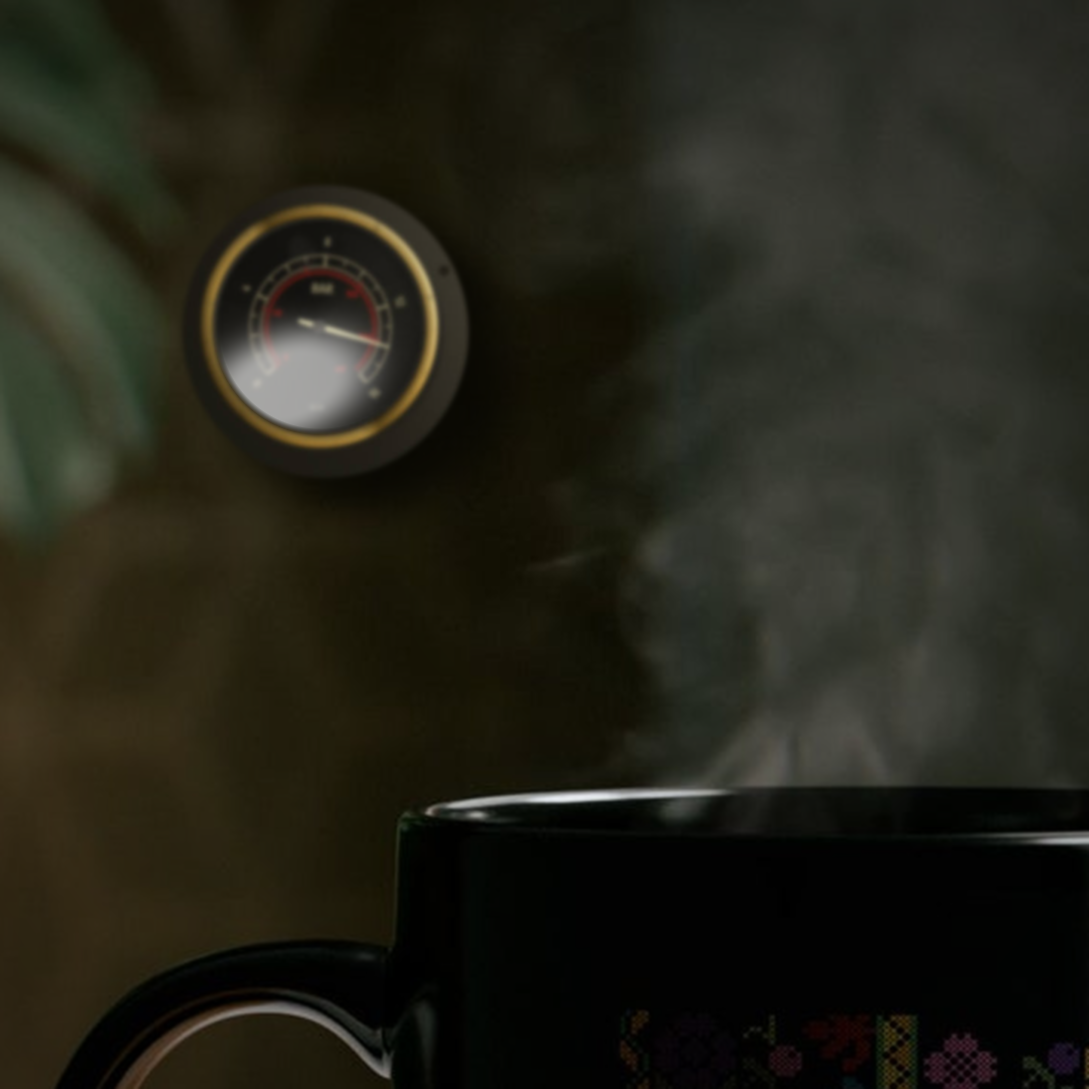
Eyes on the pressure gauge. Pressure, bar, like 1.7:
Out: 14
